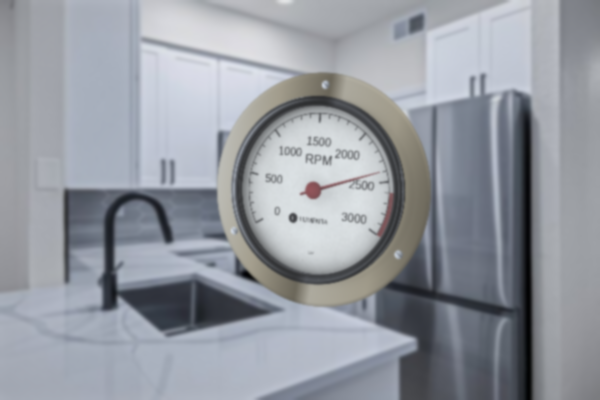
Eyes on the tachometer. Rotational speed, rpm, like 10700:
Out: 2400
